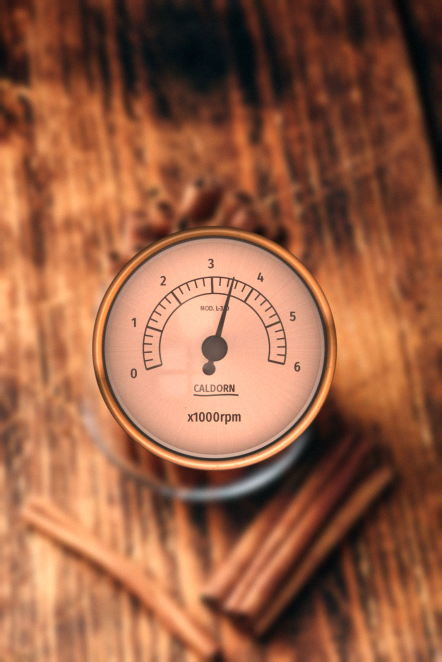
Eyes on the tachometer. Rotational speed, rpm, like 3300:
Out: 3500
